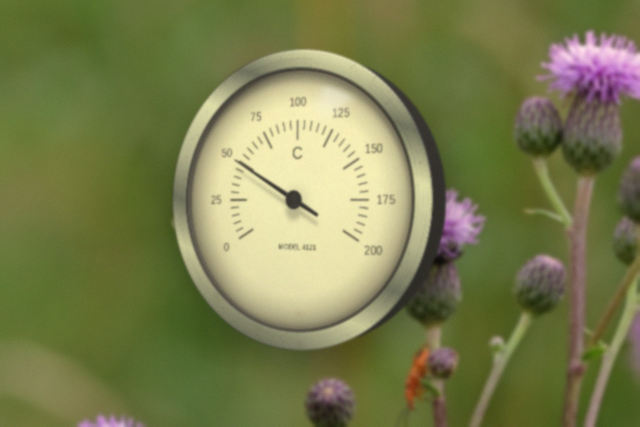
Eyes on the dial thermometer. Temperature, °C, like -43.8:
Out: 50
